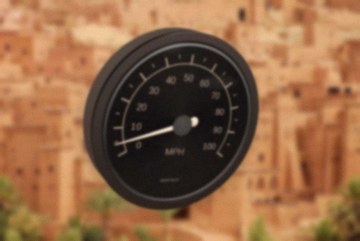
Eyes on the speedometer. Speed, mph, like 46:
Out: 5
